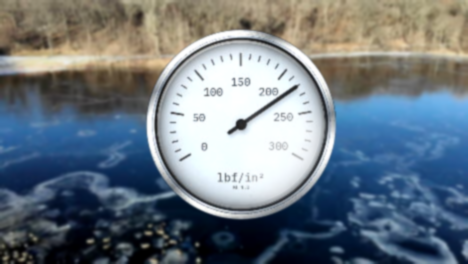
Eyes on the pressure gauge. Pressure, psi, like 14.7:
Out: 220
